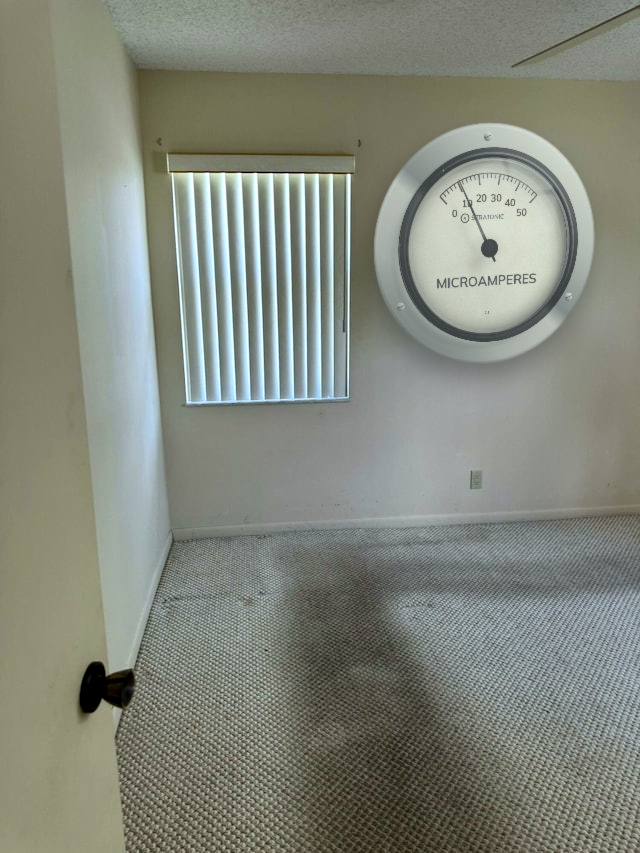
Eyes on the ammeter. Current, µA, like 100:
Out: 10
